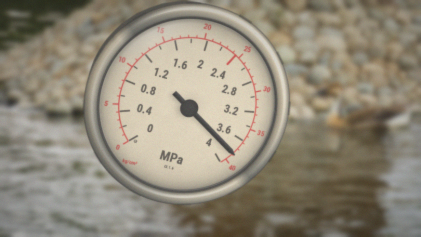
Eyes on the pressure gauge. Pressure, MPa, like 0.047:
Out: 3.8
